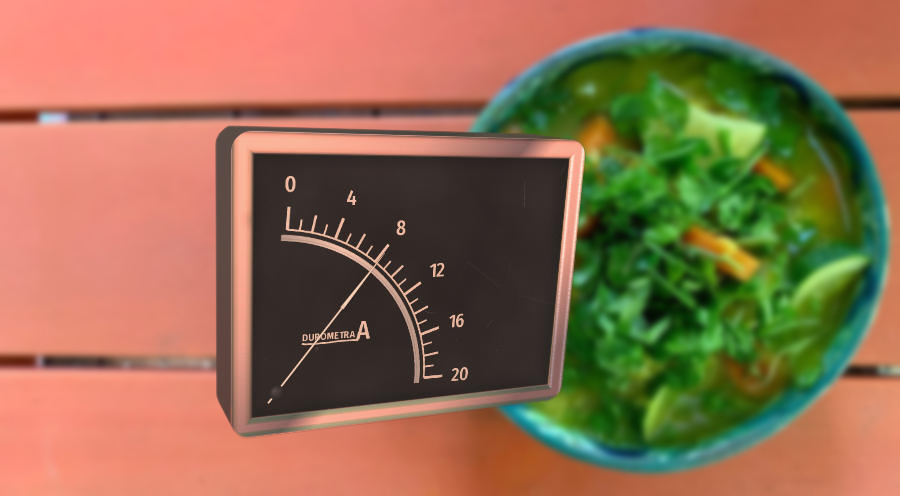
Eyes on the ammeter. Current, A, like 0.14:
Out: 8
